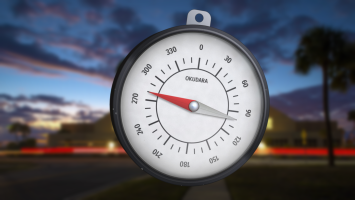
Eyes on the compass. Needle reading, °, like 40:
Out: 280
